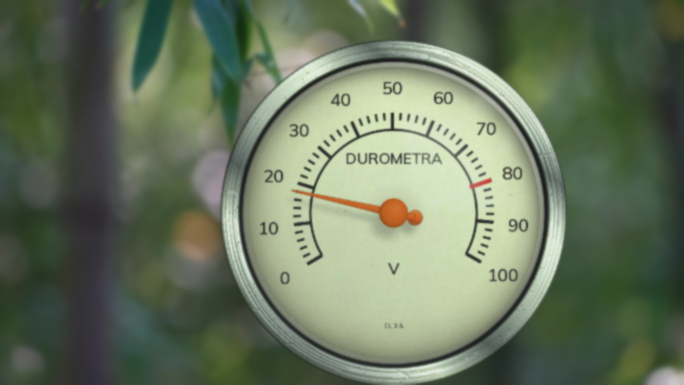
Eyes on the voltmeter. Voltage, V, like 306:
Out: 18
